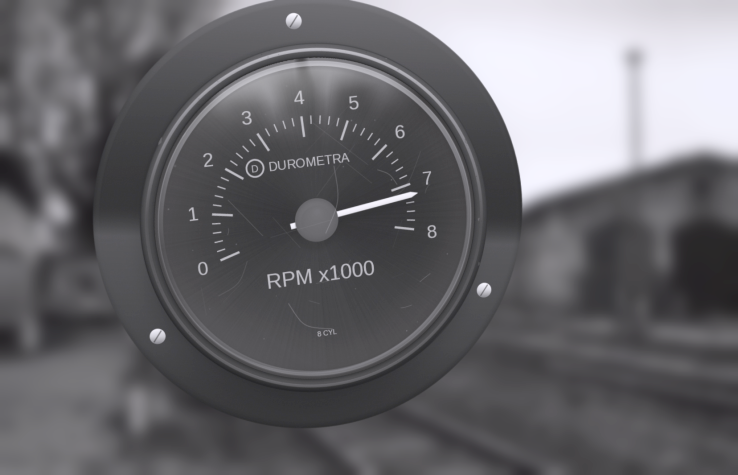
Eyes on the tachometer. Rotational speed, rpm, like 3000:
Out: 7200
